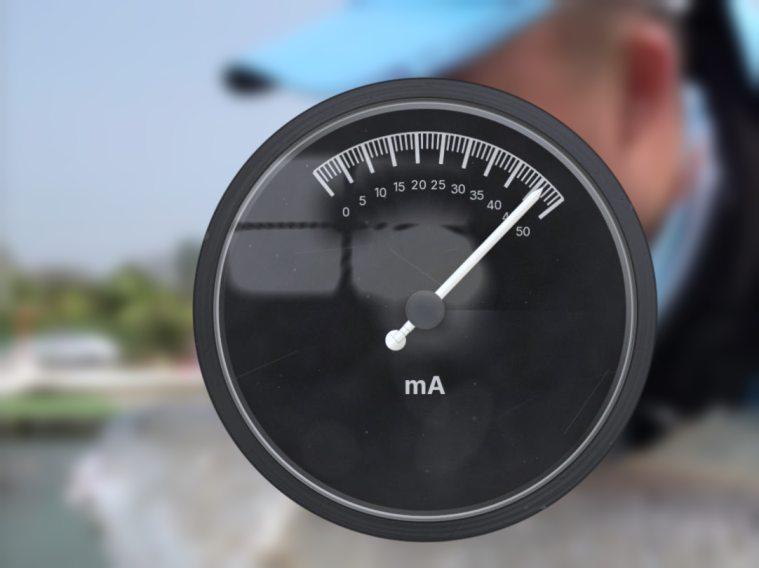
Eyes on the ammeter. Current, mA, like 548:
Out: 46
